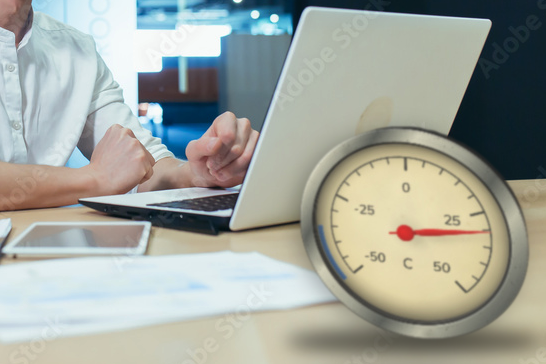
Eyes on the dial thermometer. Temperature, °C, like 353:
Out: 30
